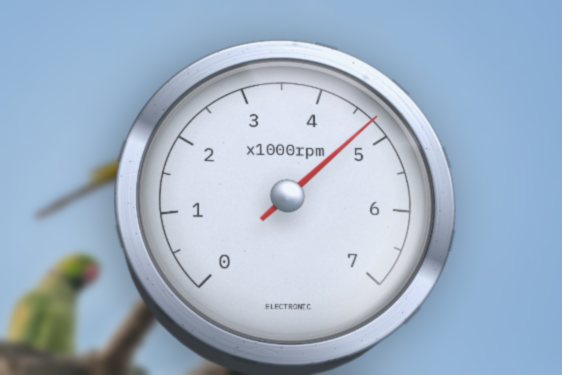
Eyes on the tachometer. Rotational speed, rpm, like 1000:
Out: 4750
